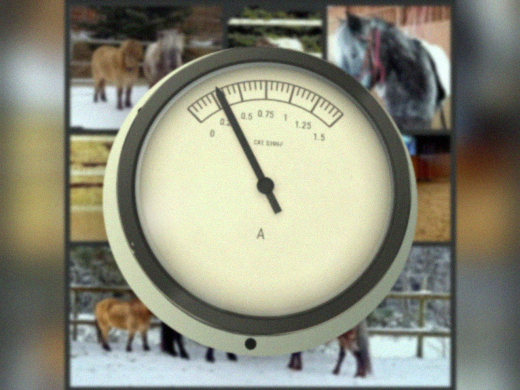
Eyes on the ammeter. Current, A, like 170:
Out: 0.3
